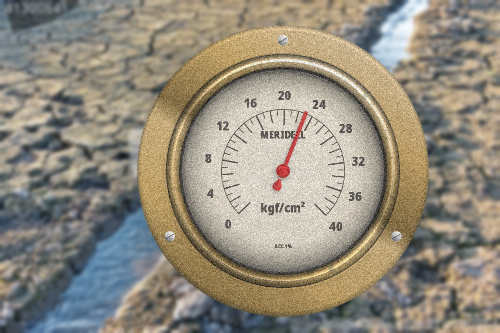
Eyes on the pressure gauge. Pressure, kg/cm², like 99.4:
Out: 23
